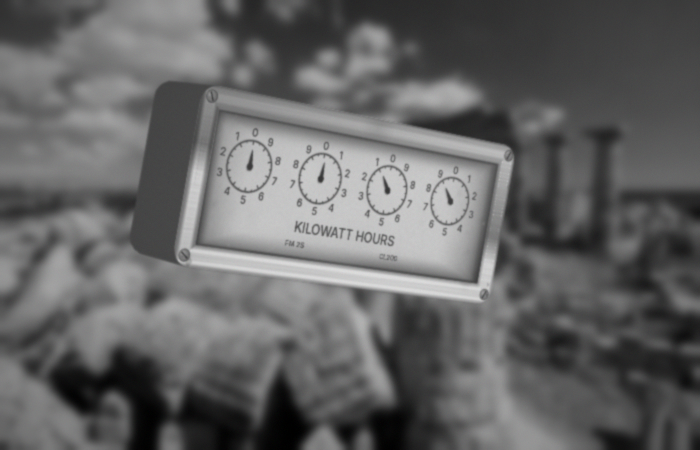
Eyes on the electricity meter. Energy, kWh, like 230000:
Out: 9
